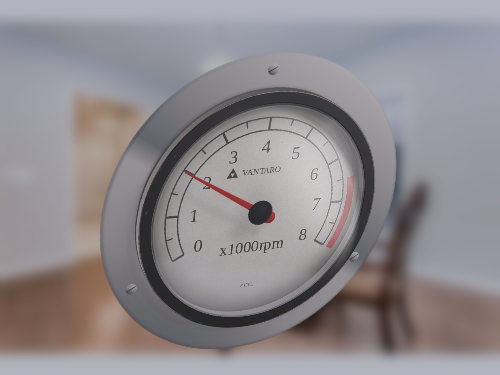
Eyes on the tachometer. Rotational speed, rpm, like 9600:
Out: 2000
